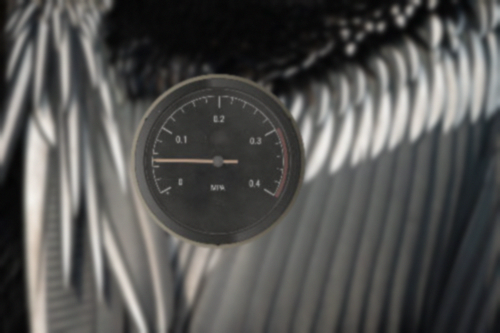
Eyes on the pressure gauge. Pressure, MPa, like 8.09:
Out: 0.05
